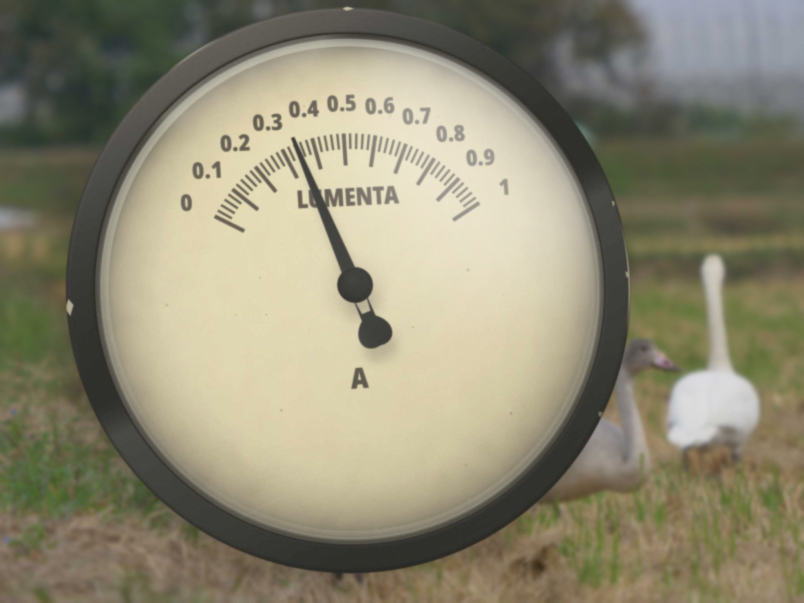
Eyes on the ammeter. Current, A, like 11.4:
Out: 0.34
